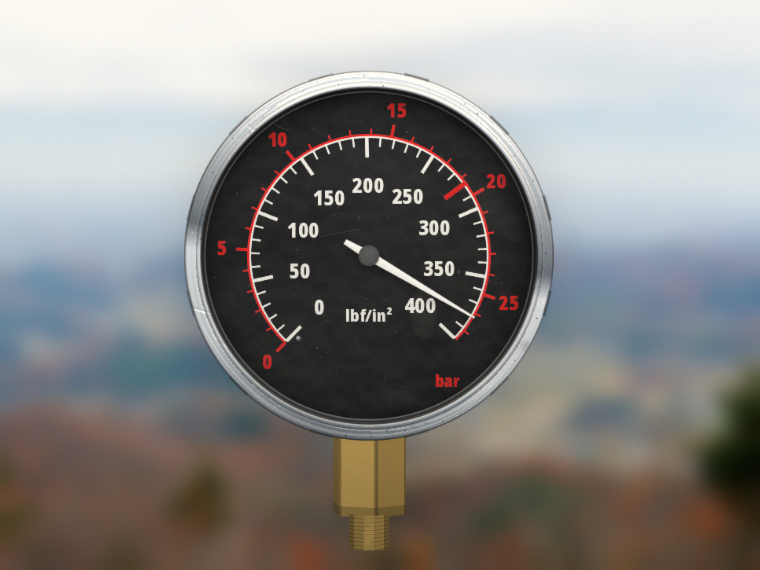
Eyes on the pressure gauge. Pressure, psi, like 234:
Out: 380
